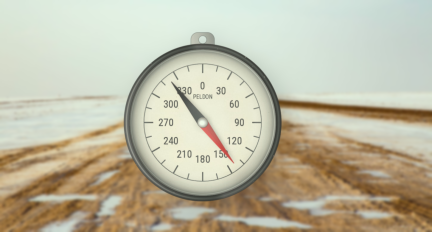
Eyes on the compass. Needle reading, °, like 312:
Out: 142.5
